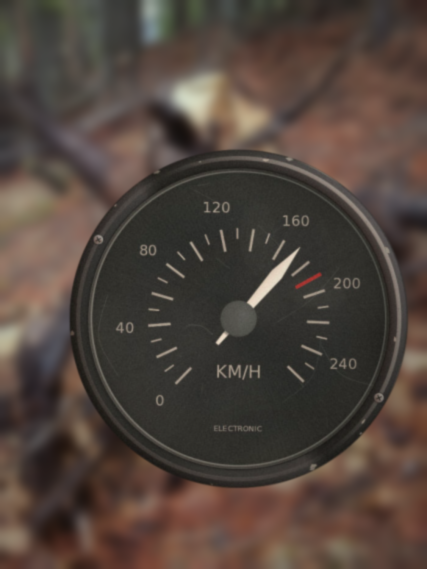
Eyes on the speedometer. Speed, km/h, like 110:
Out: 170
